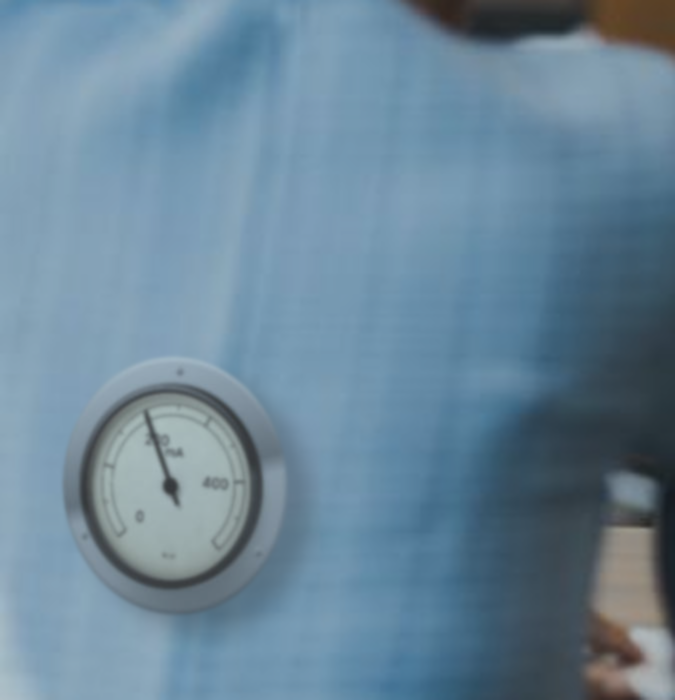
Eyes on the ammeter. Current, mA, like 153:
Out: 200
